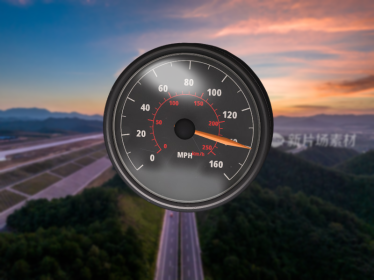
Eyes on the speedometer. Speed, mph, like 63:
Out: 140
